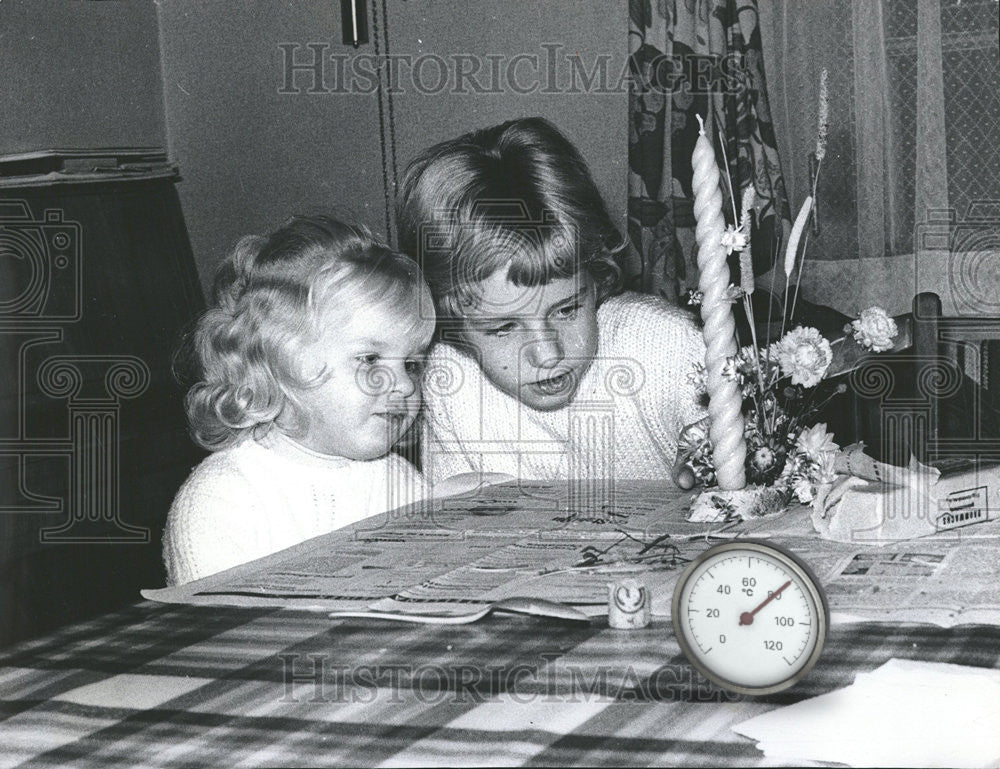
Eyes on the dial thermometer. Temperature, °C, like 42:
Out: 80
